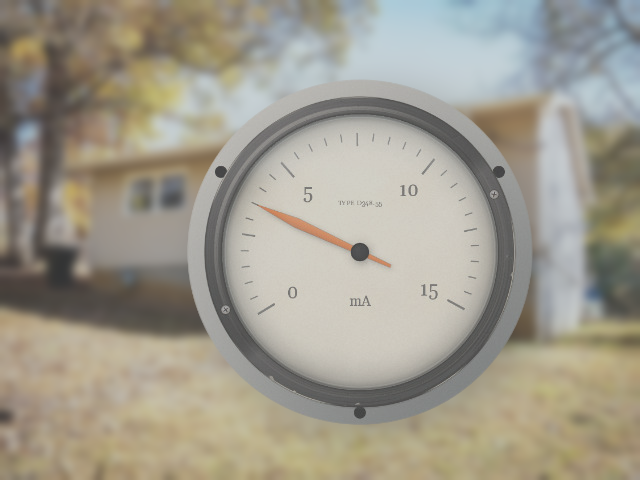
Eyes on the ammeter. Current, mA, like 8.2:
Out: 3.5
